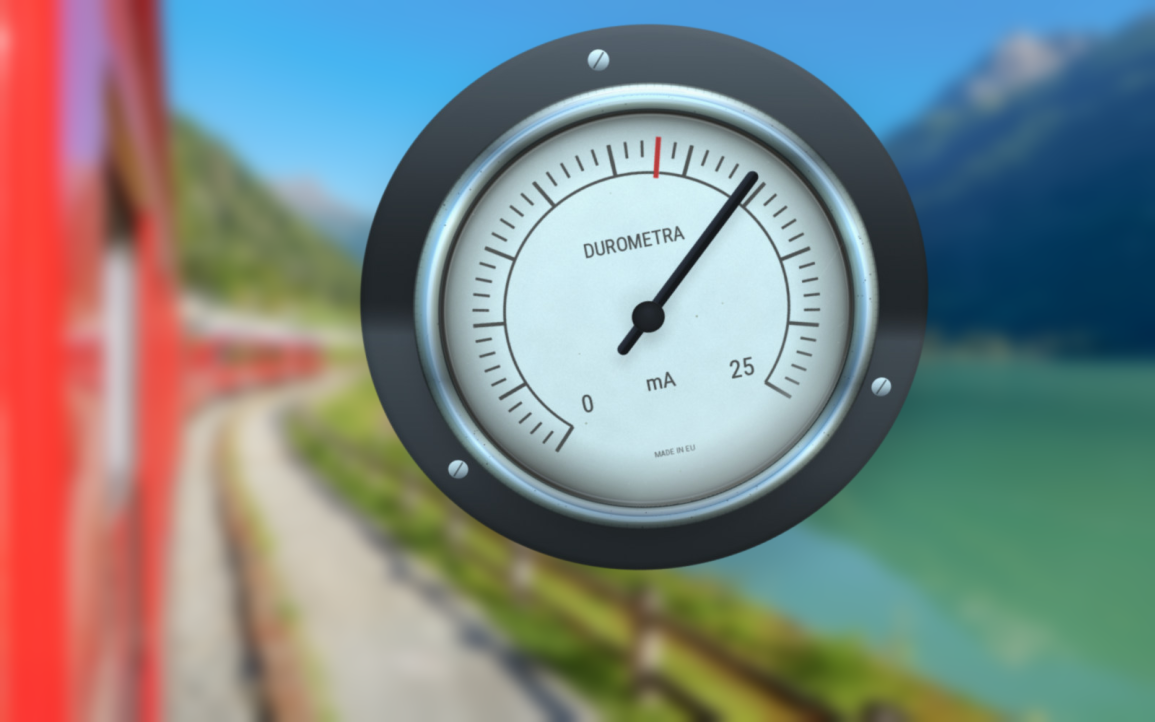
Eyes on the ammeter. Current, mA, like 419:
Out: 17
